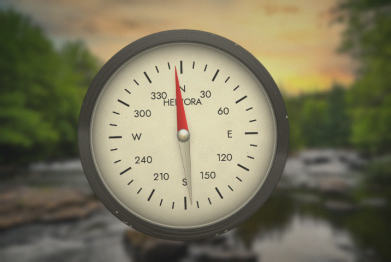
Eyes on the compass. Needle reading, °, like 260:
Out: 355
